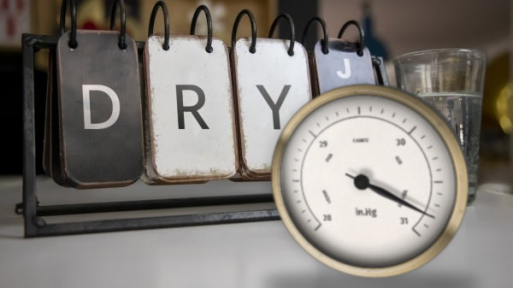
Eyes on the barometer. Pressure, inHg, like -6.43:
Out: 30.8
